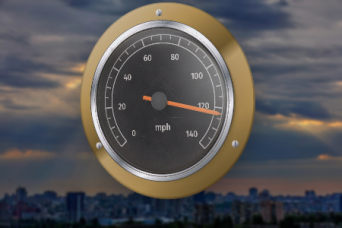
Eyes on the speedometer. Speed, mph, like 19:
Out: 122.5
